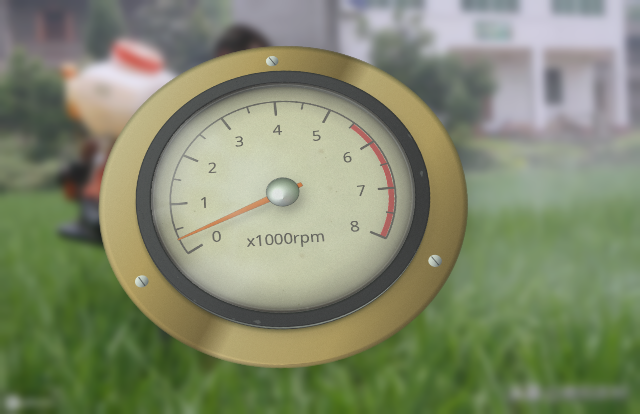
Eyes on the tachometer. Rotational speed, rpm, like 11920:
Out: 250
